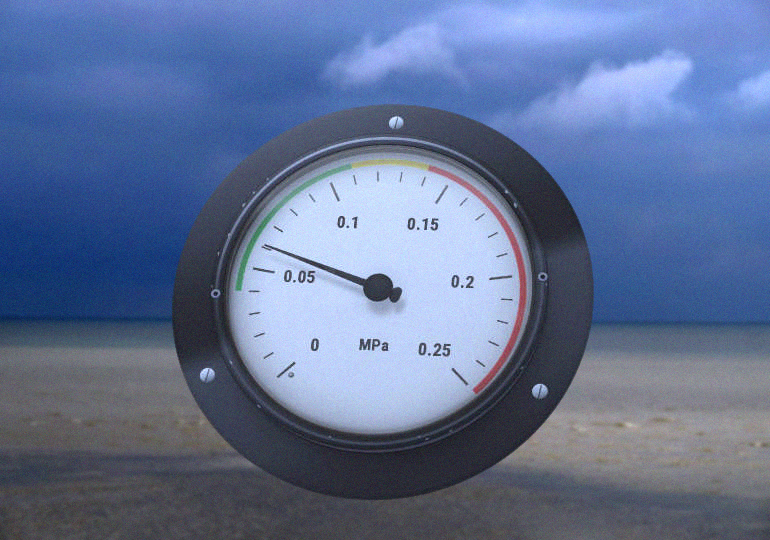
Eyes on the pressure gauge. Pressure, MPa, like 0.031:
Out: 0.06
